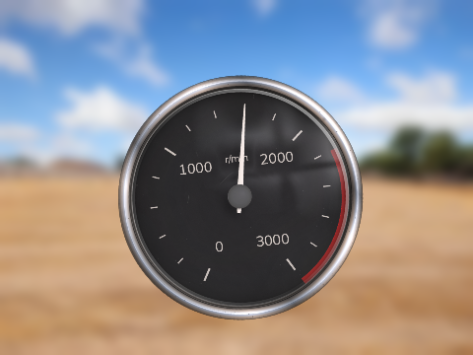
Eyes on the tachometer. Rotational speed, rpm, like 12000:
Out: 1600
